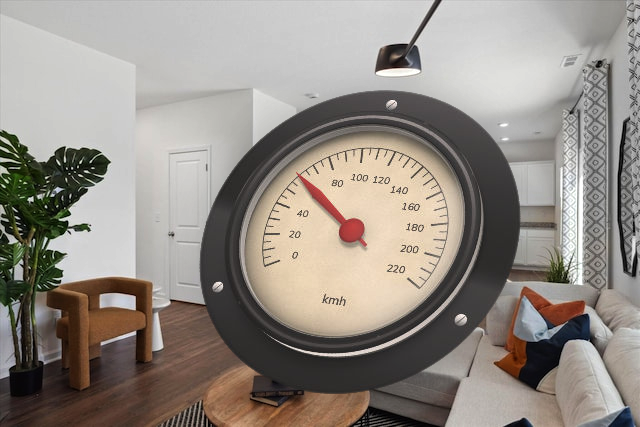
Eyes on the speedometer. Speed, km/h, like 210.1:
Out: 60
